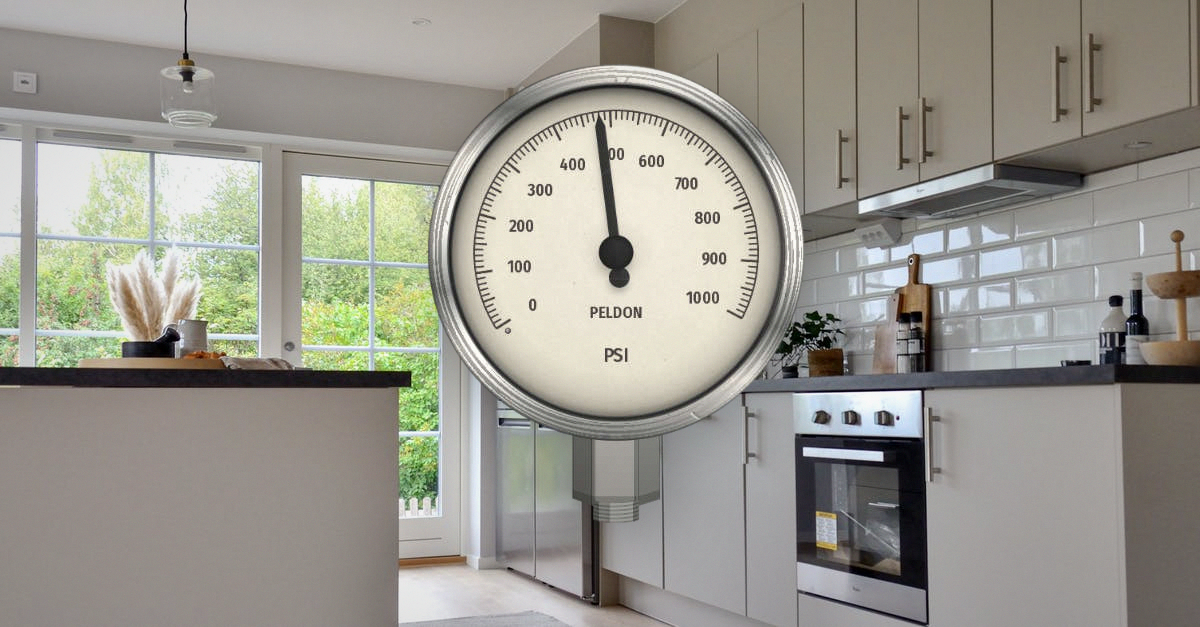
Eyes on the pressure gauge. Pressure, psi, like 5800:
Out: 480
